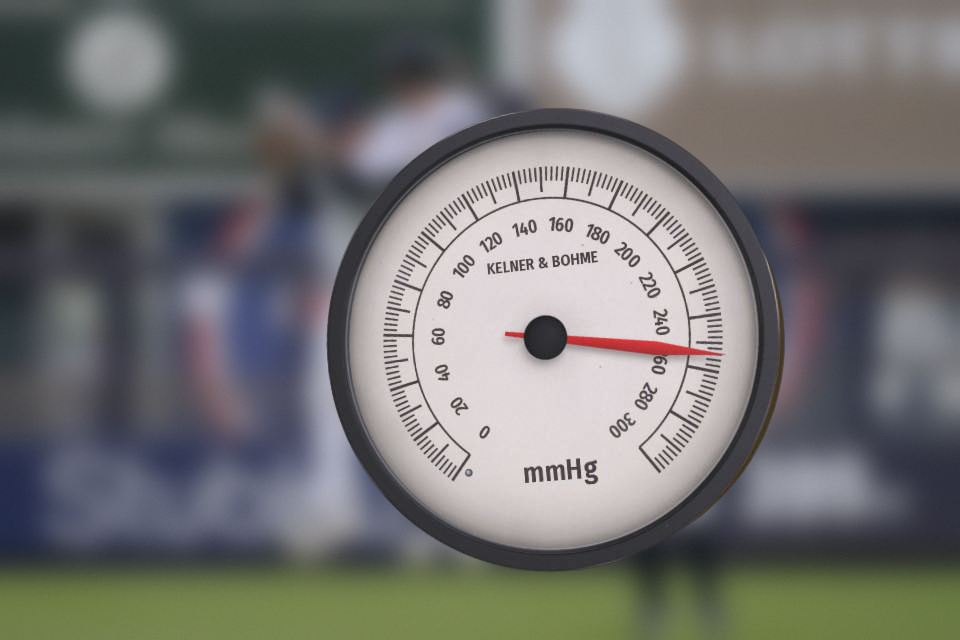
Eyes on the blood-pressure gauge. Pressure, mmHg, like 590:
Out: 254
